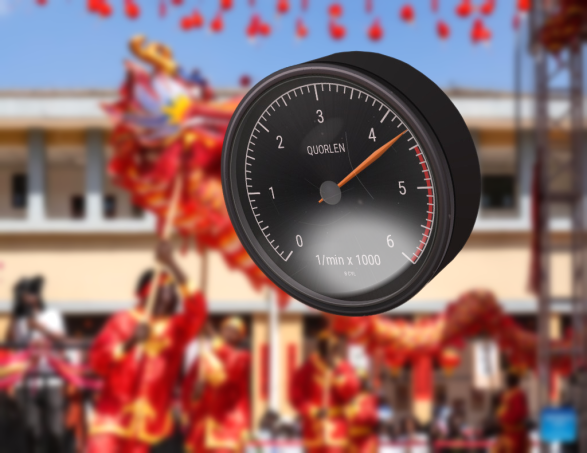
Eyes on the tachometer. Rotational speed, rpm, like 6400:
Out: 4300
